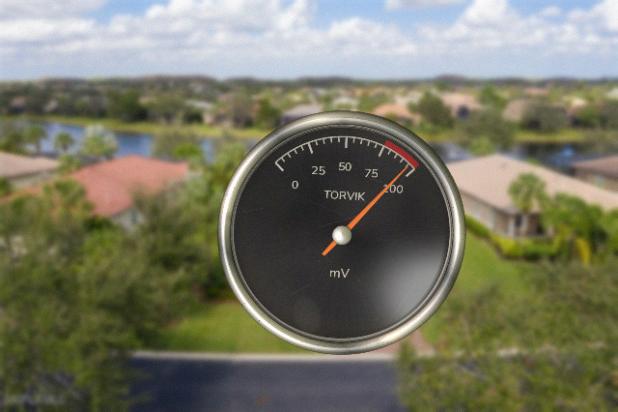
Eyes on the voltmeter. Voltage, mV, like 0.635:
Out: 95
